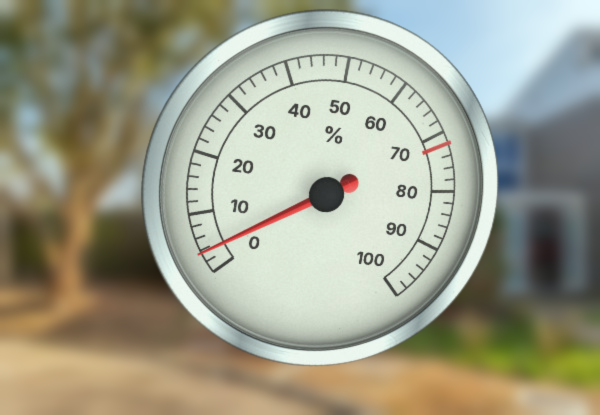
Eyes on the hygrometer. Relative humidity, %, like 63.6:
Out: 4
